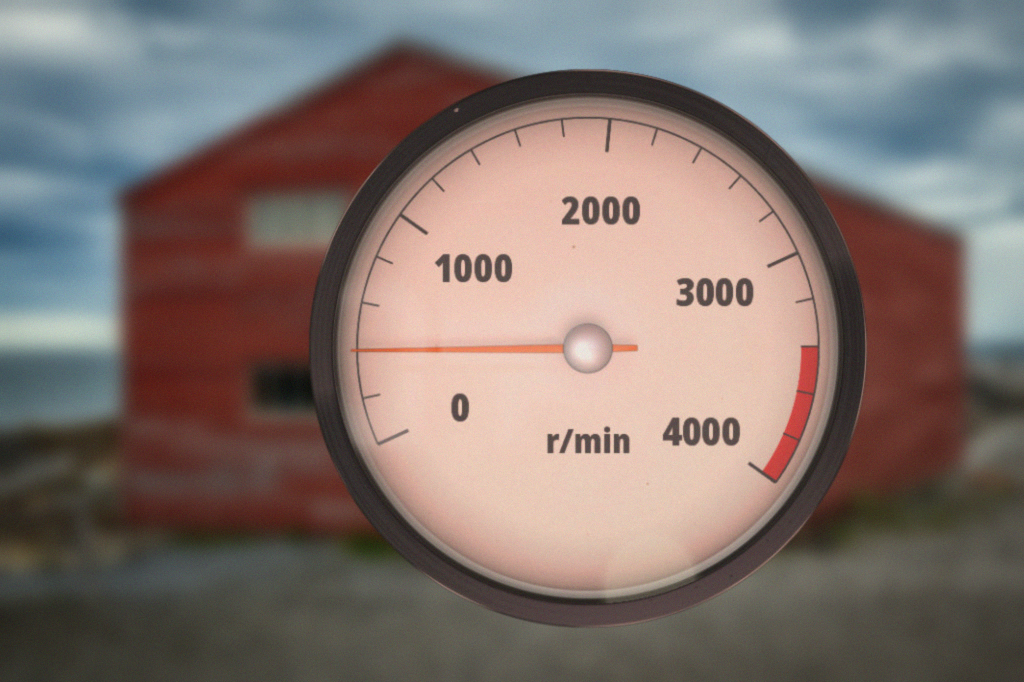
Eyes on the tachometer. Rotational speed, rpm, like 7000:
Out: 400
